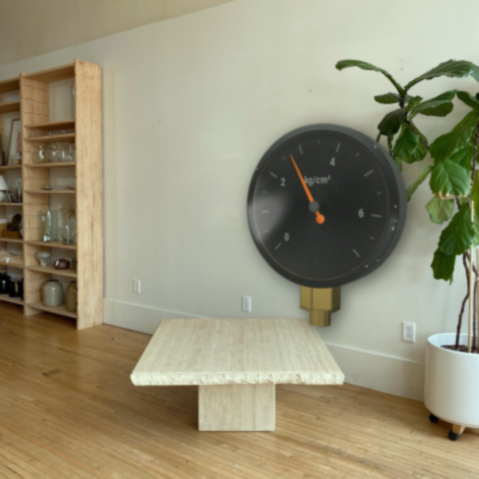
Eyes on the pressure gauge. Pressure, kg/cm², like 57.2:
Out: 2.75
